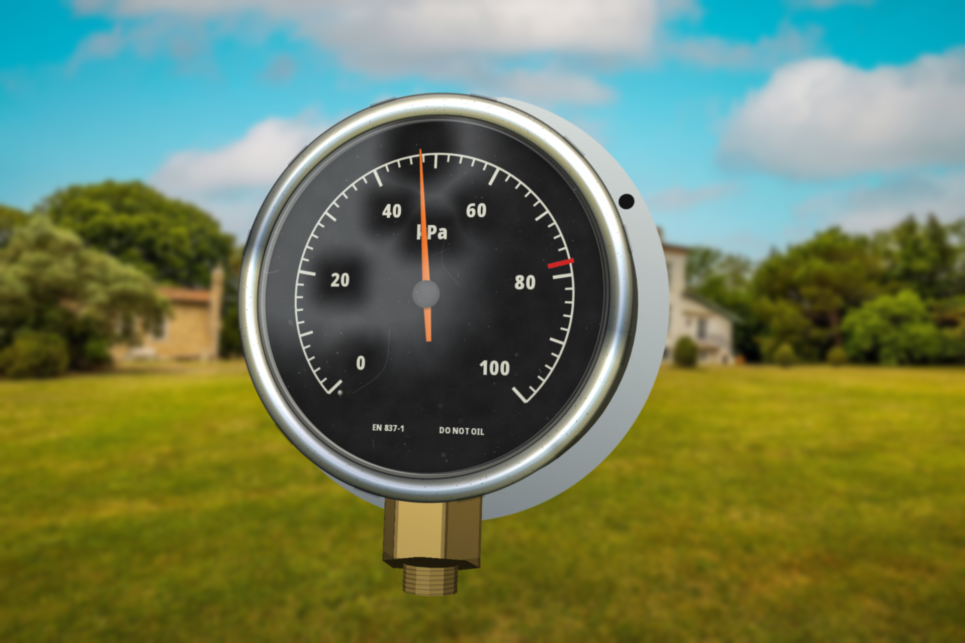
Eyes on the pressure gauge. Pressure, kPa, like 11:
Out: 48
